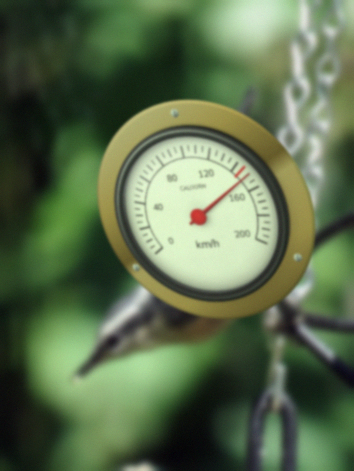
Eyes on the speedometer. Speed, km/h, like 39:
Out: 150
